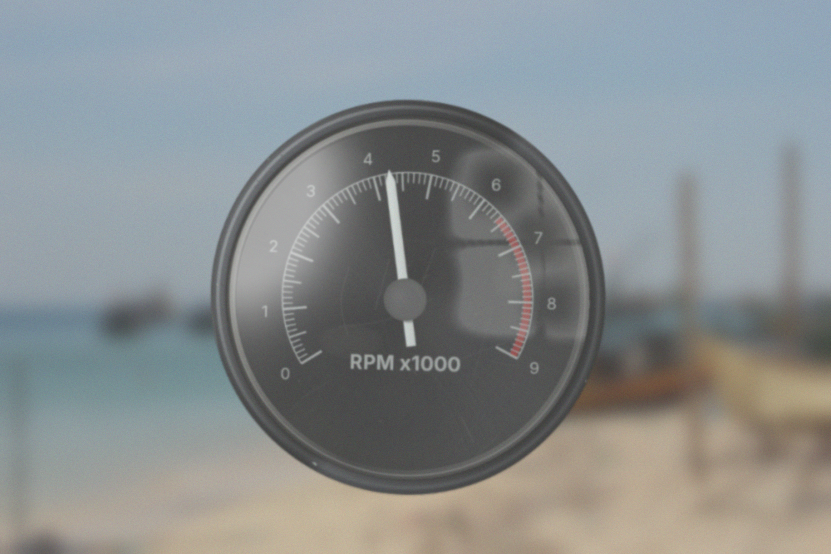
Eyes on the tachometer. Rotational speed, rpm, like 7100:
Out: 4300
